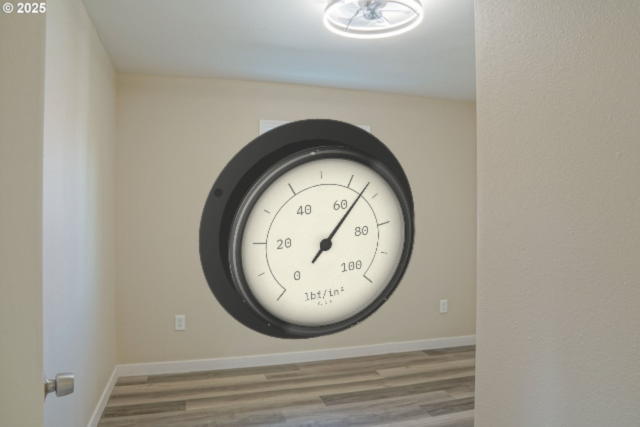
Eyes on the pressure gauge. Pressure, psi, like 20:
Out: 65
